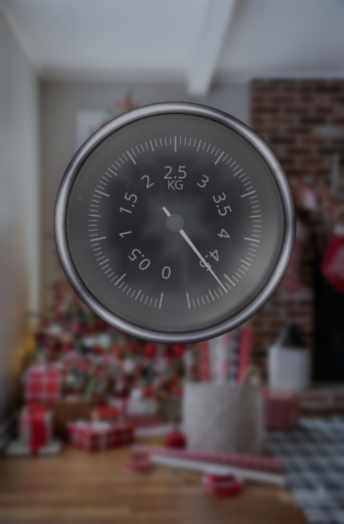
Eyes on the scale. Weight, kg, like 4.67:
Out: 4.6
